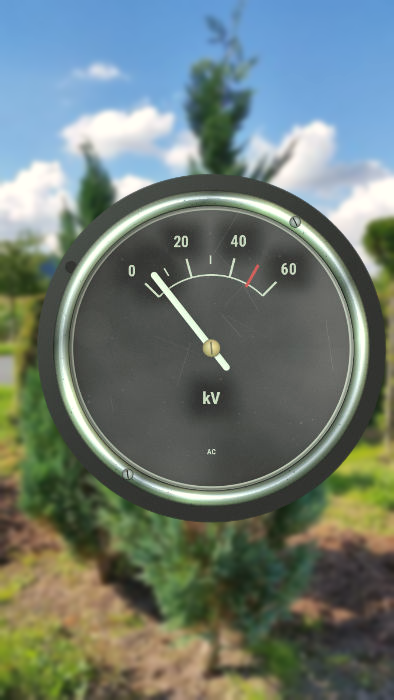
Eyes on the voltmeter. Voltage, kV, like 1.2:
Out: 5
